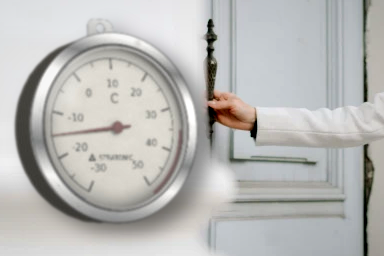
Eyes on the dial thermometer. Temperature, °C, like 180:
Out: -15
